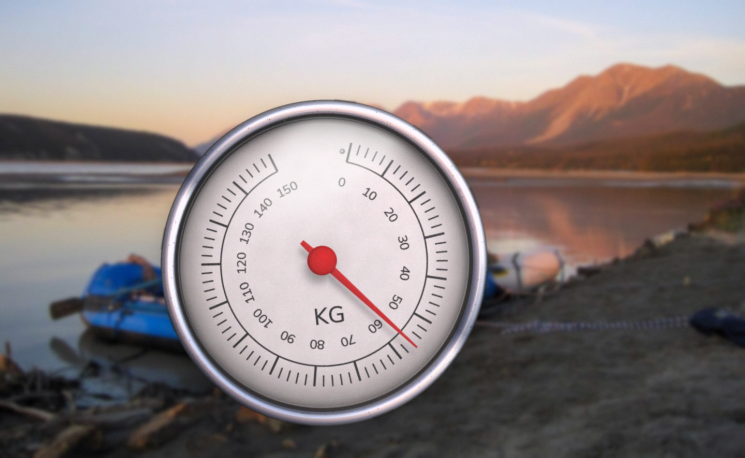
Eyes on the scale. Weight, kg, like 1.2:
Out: 56
